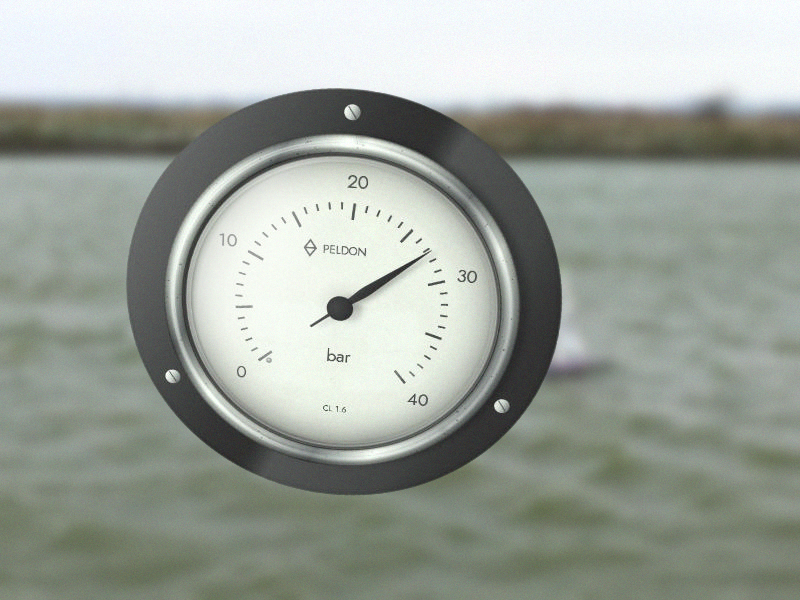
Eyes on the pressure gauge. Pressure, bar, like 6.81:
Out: 27
